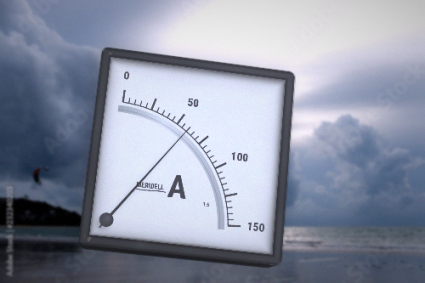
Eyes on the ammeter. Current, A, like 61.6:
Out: 60
